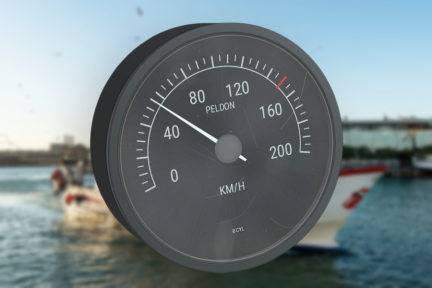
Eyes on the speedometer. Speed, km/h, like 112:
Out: 55
